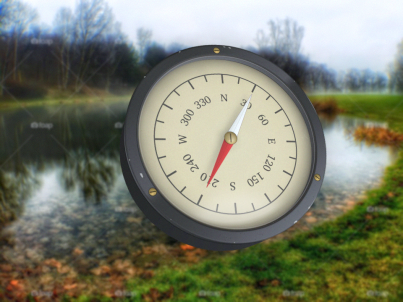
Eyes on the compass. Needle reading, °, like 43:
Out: 210
